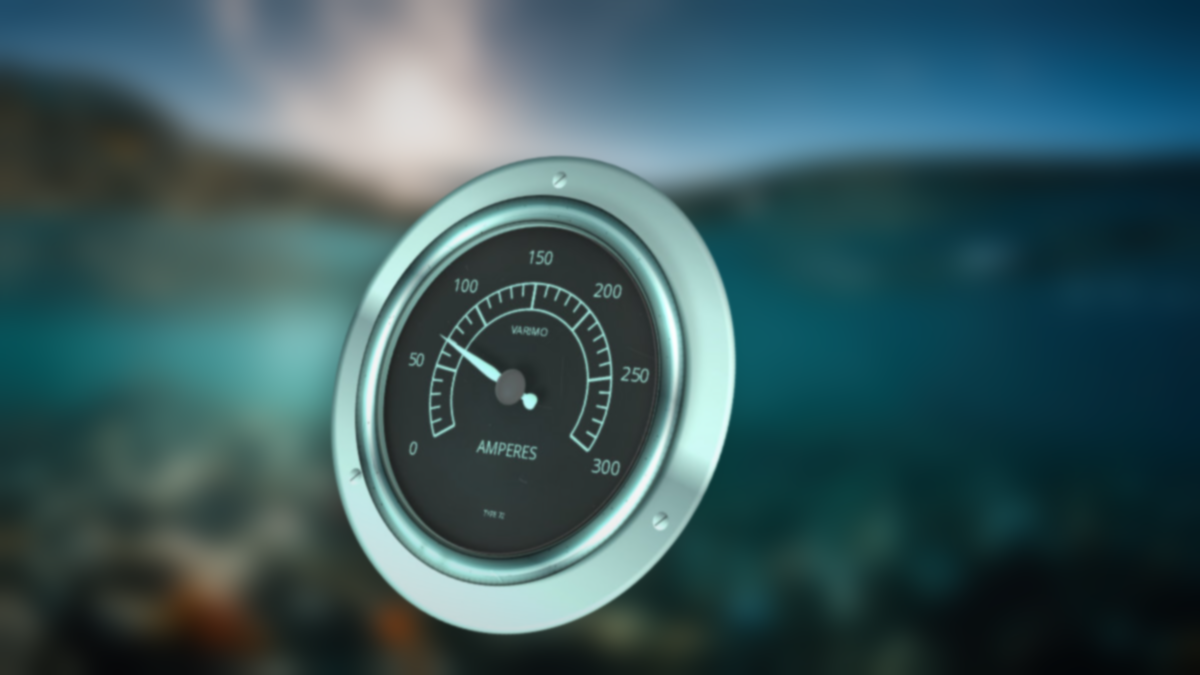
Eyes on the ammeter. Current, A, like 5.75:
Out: 70
